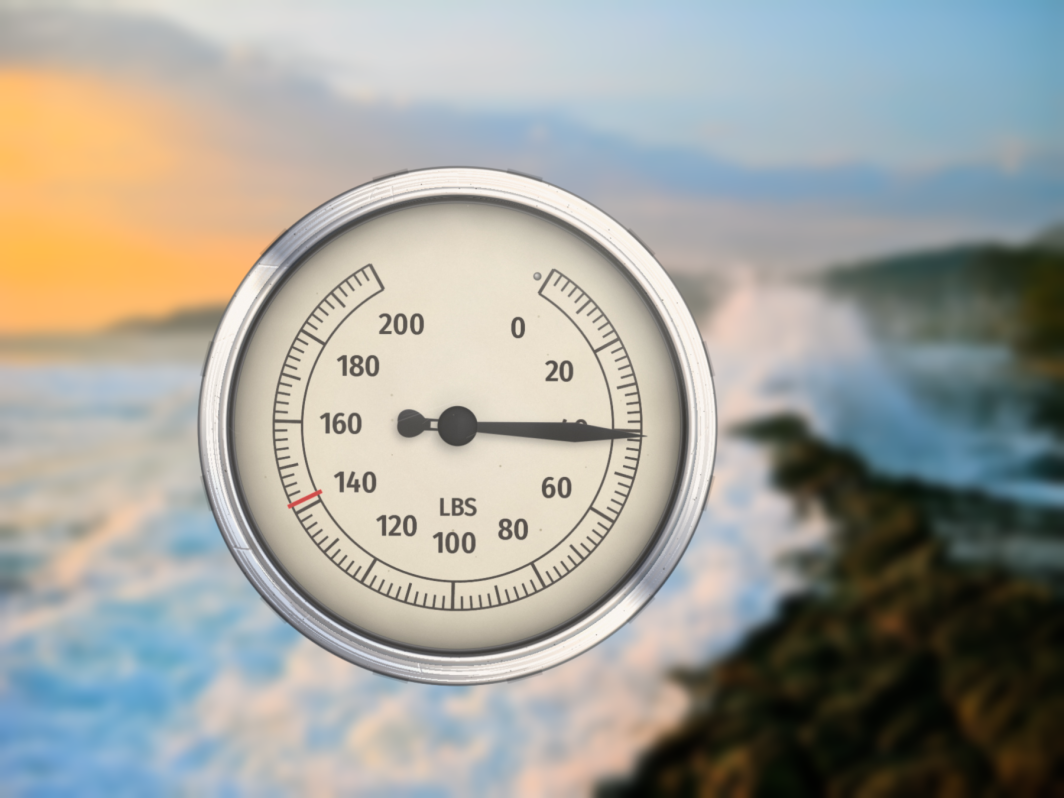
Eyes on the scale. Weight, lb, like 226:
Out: 41
